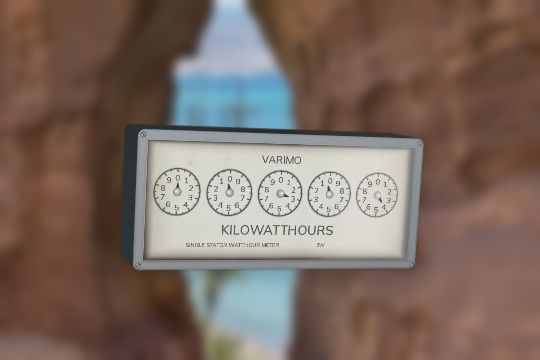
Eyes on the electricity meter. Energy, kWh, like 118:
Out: 304
